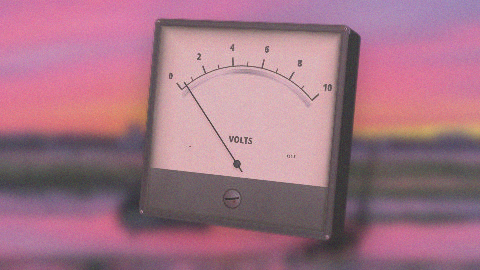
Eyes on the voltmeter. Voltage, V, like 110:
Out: 0.5
